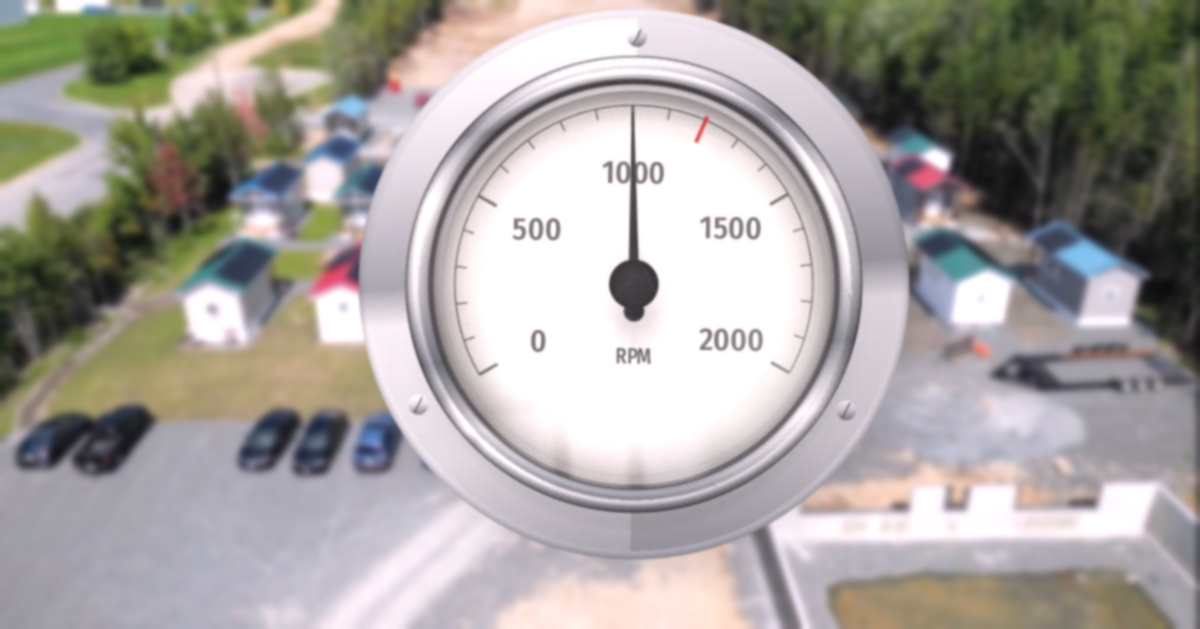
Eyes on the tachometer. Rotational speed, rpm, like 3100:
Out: 1000
